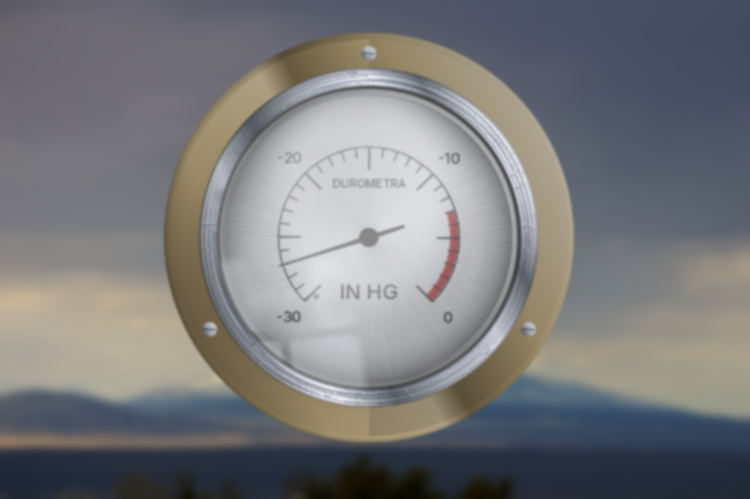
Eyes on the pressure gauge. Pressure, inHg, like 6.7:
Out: -27
